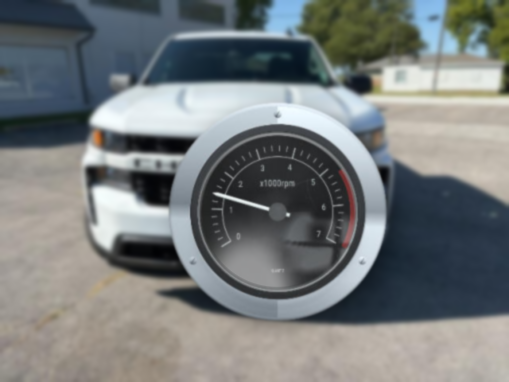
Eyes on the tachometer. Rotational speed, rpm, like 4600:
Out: 1400
